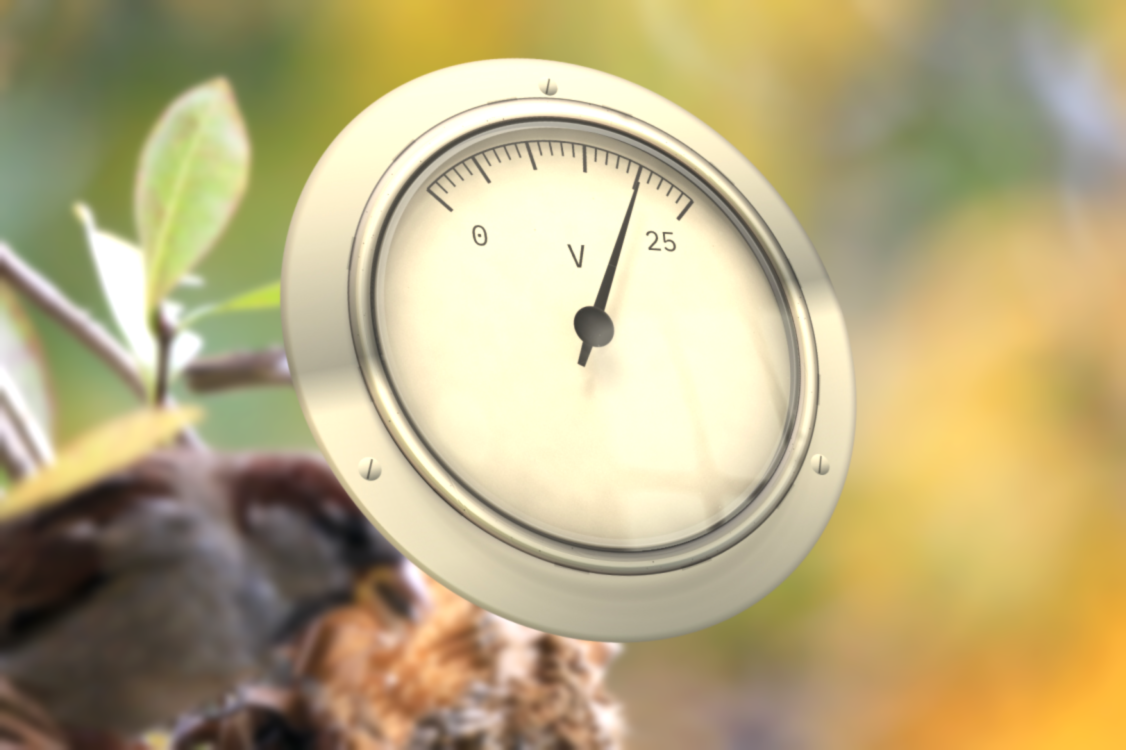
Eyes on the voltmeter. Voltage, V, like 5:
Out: 20
